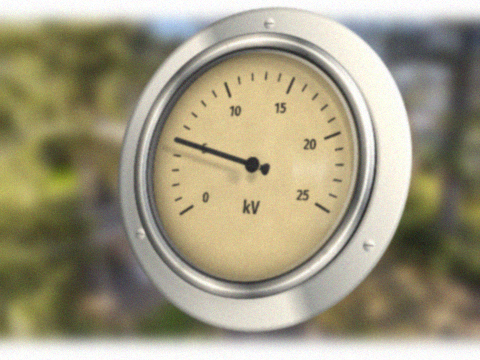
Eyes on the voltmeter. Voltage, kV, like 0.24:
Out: 5
